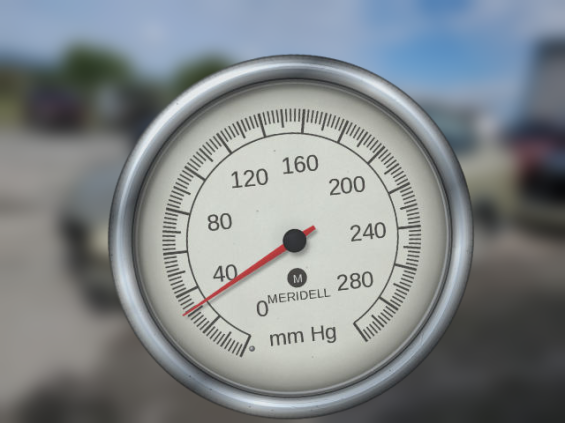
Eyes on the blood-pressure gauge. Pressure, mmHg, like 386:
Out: 32
